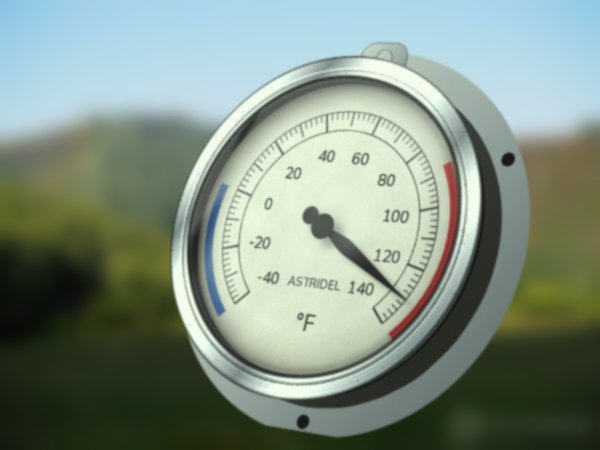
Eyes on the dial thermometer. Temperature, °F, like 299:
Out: 130
